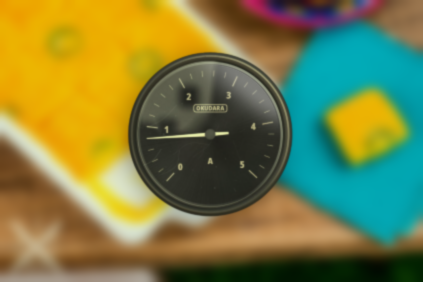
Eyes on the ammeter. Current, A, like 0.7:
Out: 0.8
